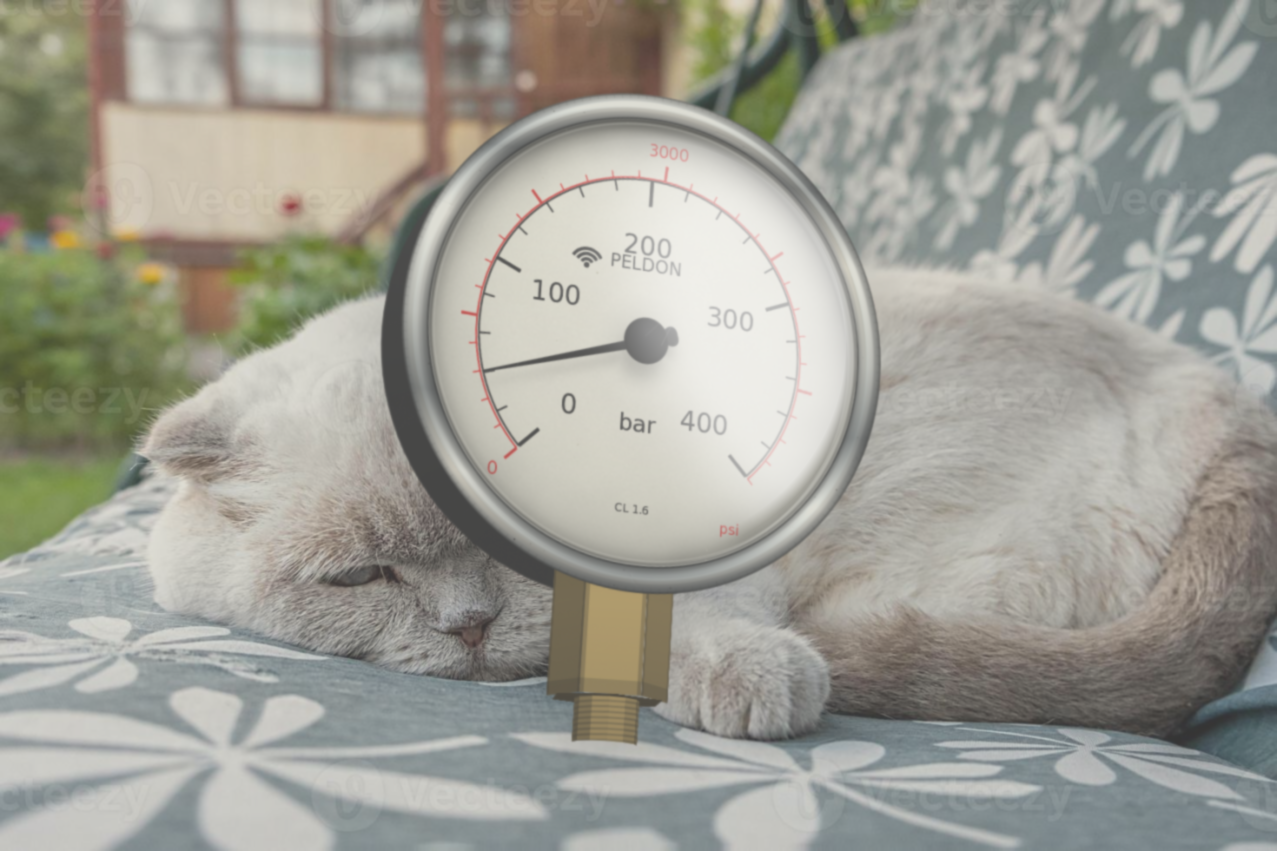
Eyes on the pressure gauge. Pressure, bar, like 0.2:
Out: 40
